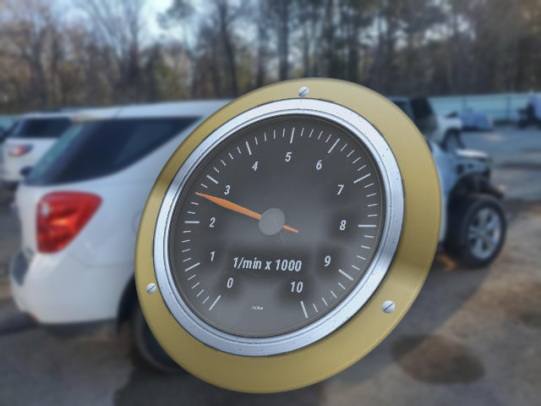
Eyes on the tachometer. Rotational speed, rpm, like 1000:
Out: 2600
